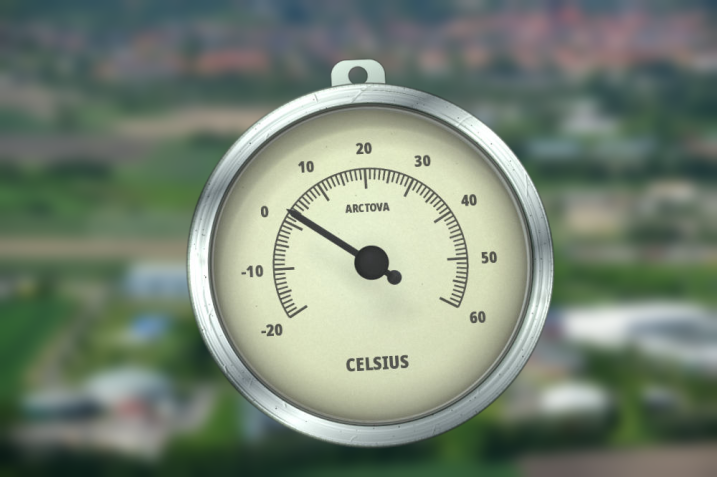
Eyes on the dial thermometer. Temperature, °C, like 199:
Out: 2
